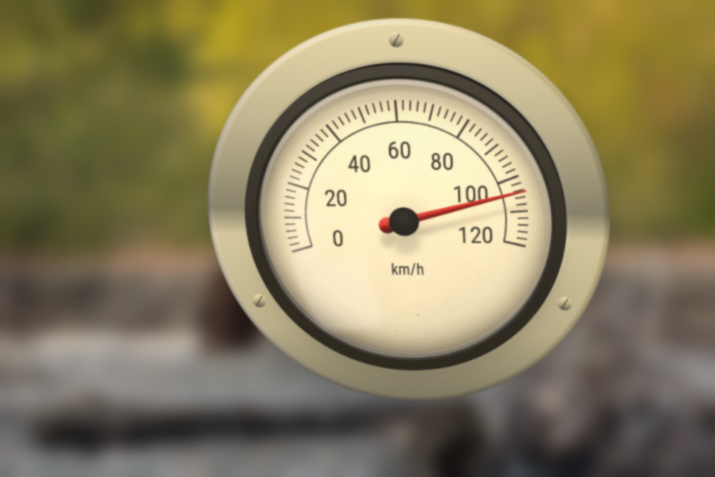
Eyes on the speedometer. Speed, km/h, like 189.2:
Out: 104
